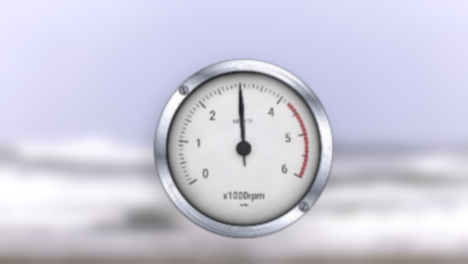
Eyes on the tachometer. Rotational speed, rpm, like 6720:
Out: 3000
